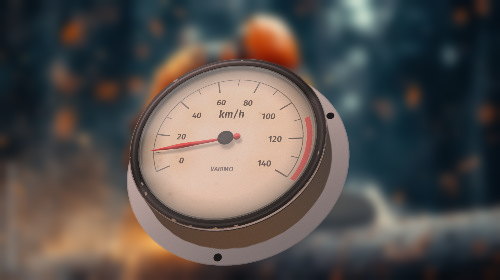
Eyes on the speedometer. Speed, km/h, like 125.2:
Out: 10
